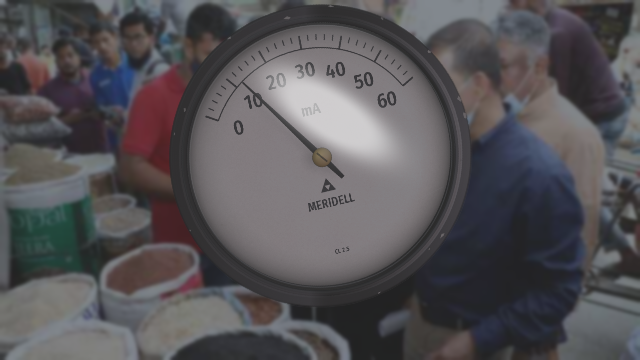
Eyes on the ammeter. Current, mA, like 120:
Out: 12
